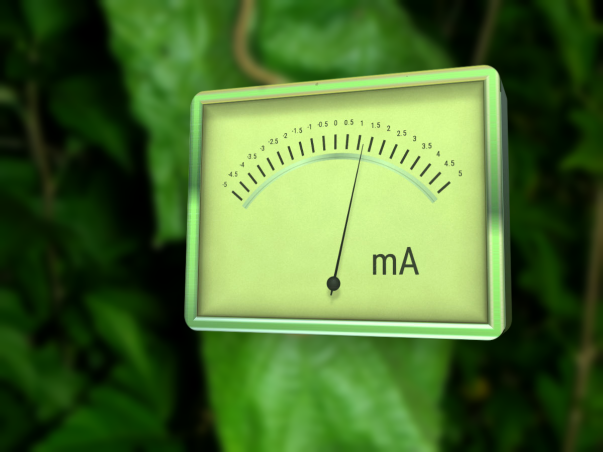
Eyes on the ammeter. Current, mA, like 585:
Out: 1.25
